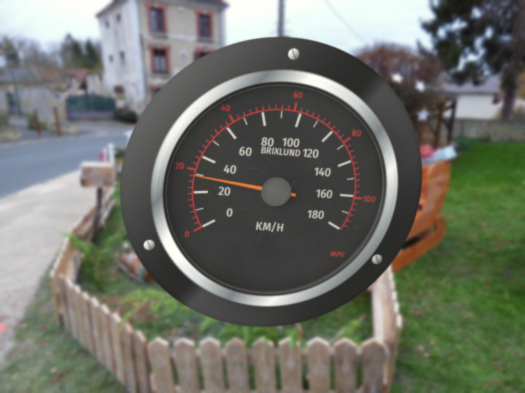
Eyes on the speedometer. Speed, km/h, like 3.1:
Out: 30
